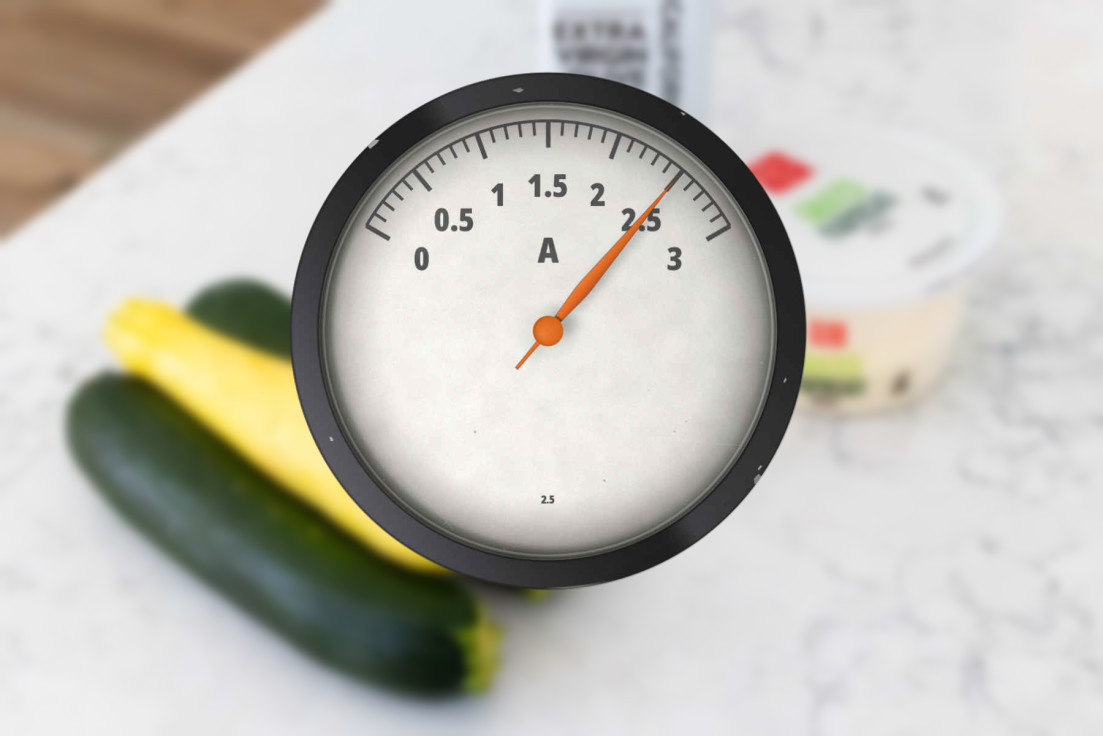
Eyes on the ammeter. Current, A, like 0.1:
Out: 2.5
